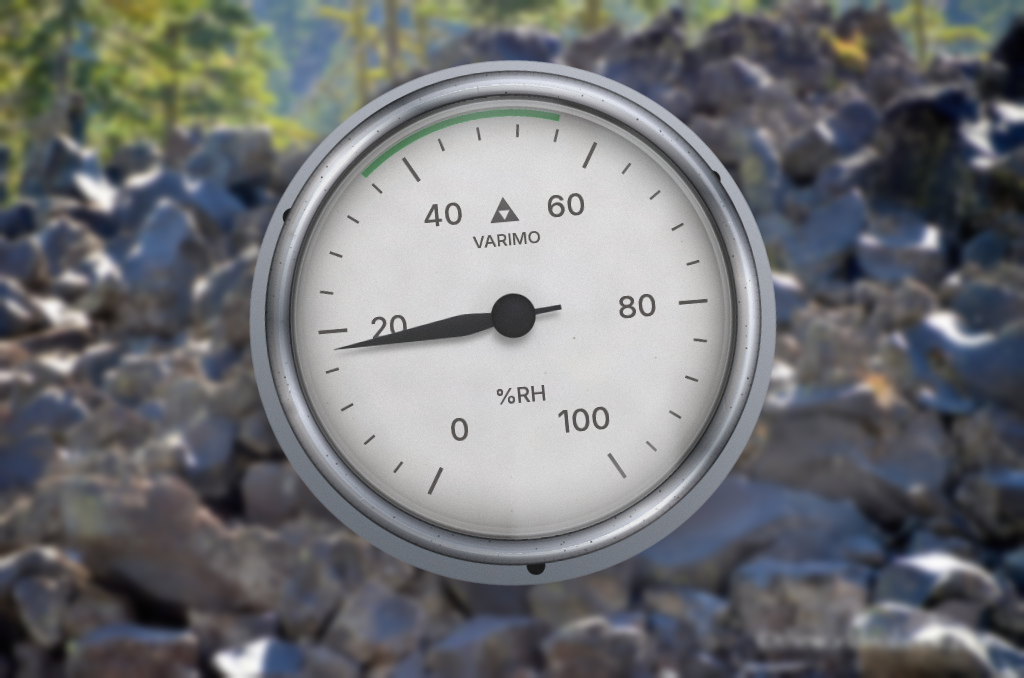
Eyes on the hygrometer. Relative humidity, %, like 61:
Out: 18
